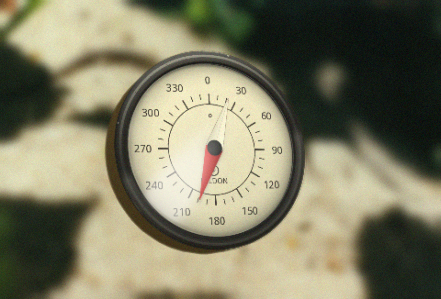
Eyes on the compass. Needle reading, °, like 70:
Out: 200
